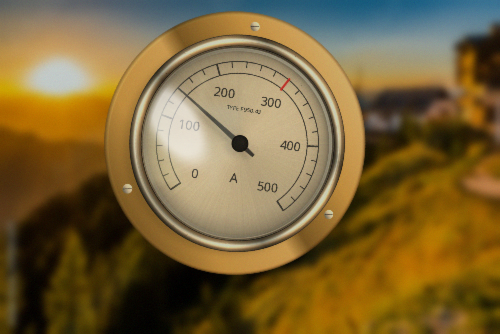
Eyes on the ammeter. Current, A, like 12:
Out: 140
